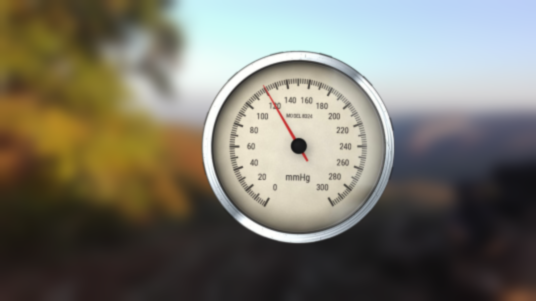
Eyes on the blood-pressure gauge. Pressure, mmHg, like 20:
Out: 120
